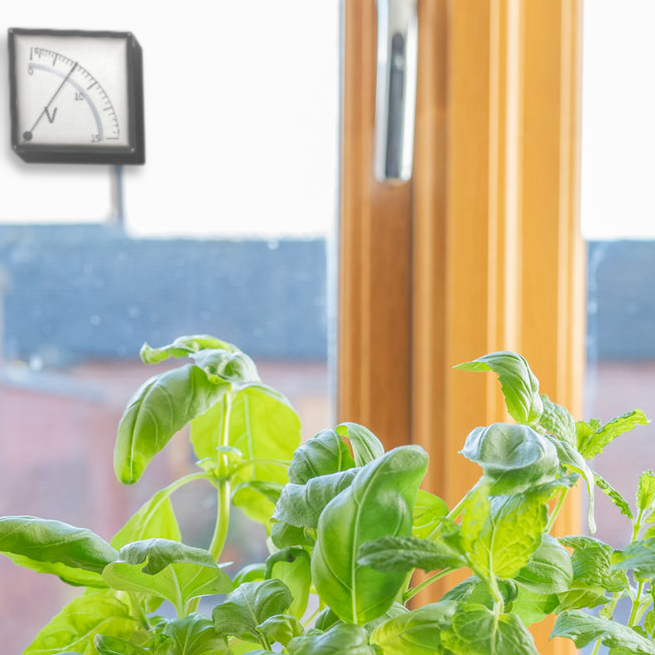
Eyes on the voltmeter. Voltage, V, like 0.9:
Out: 7.5
